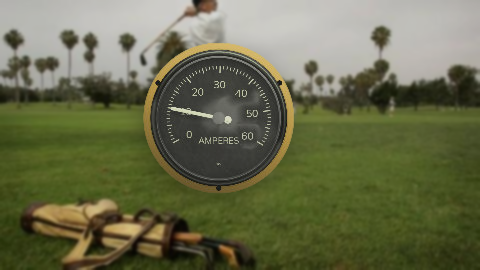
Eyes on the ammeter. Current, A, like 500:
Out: 10
